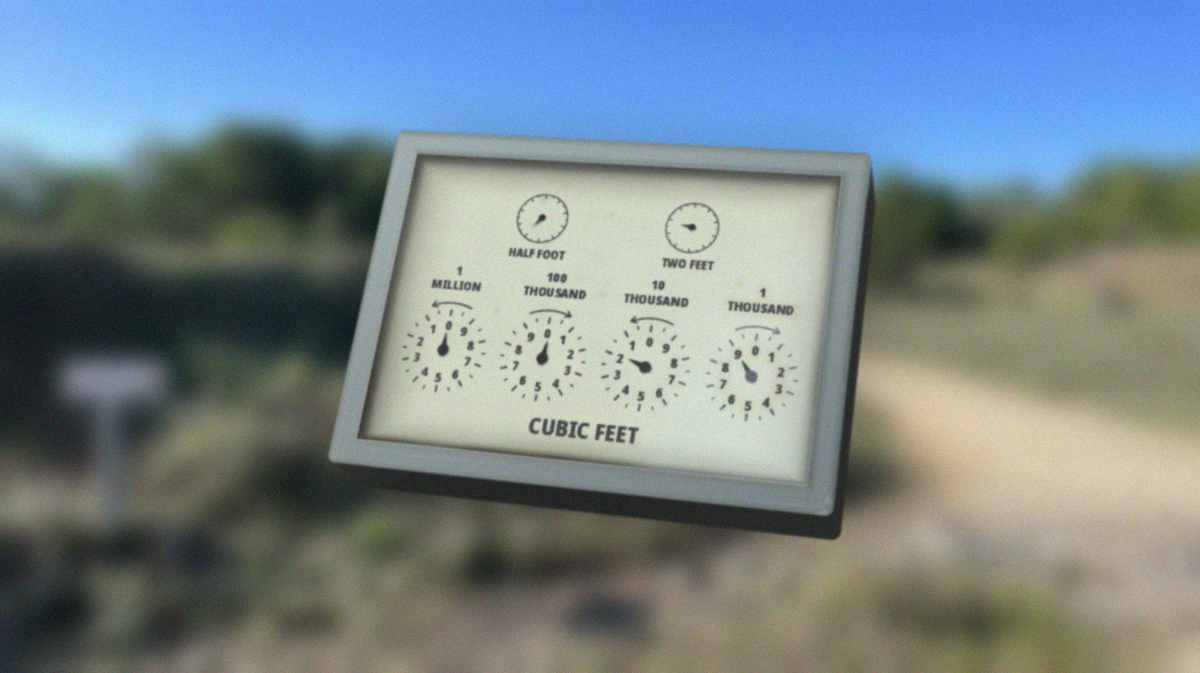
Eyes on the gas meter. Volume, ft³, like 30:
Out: 1900
